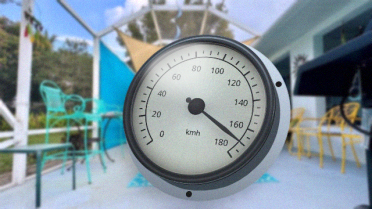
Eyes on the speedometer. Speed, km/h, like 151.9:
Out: 170
